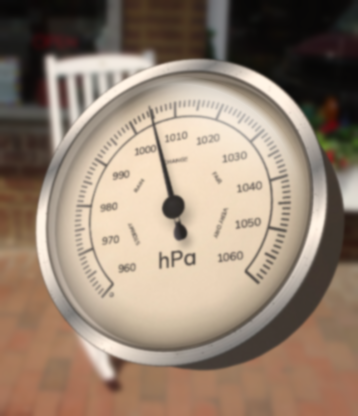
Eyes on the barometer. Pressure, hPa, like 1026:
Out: 1005
